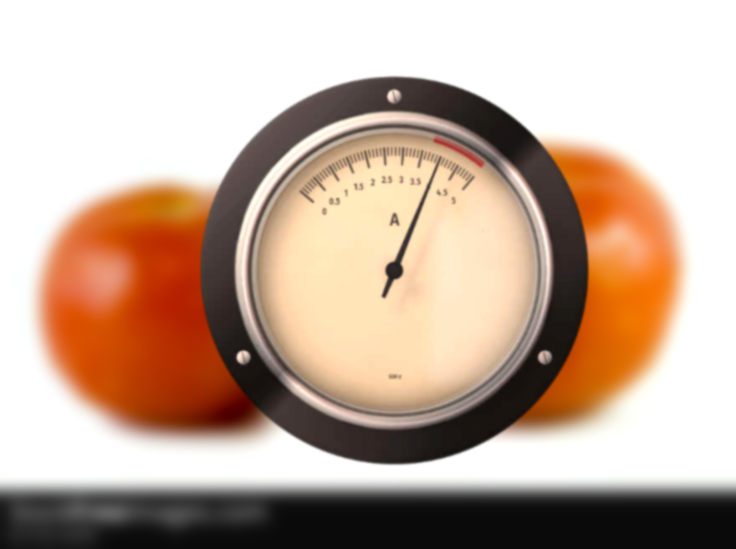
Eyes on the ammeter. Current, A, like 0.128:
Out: 4
